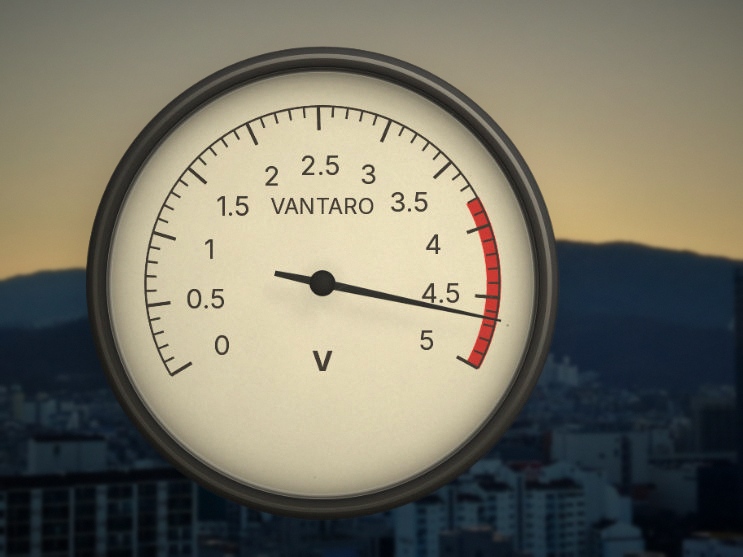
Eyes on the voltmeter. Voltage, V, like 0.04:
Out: 4.65
